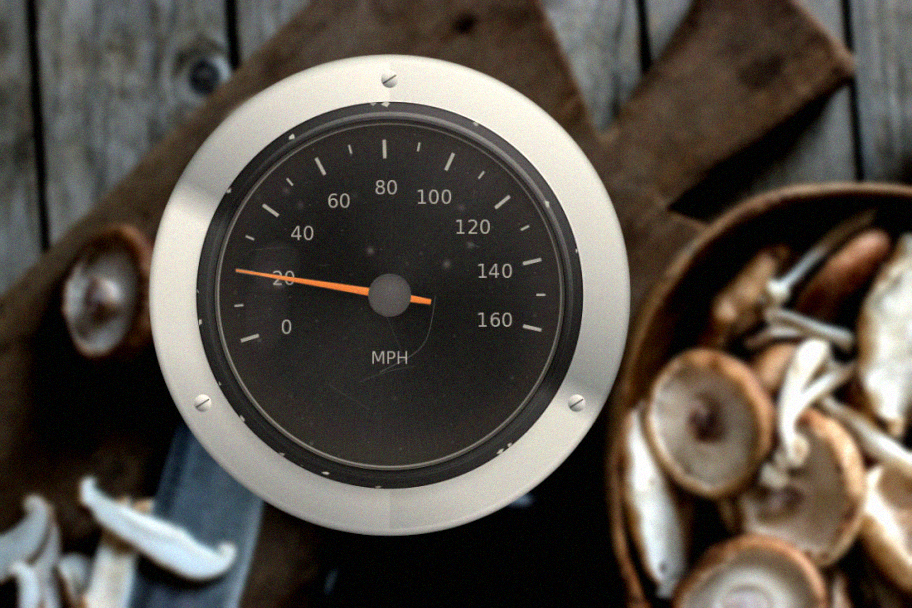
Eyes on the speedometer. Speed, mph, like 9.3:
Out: 20
